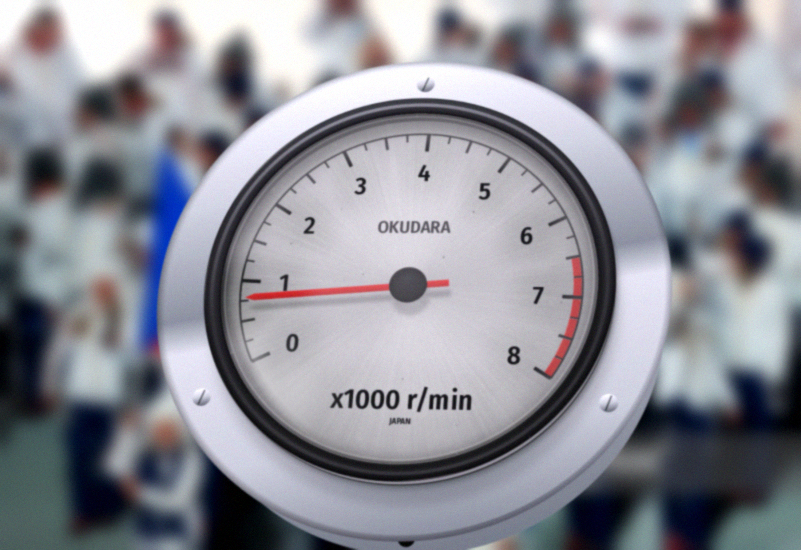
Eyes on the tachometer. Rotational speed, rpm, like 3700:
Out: 750
